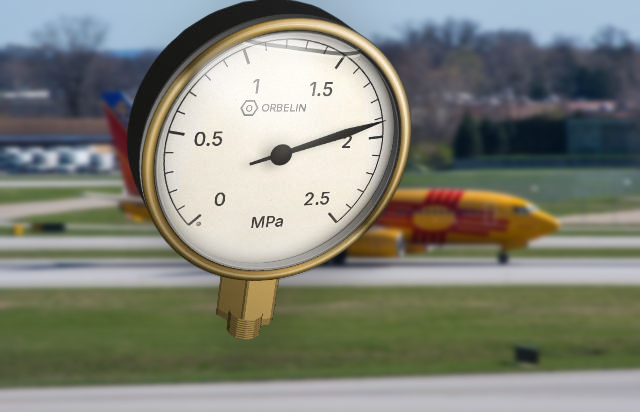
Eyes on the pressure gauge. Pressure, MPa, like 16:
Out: 1.9
